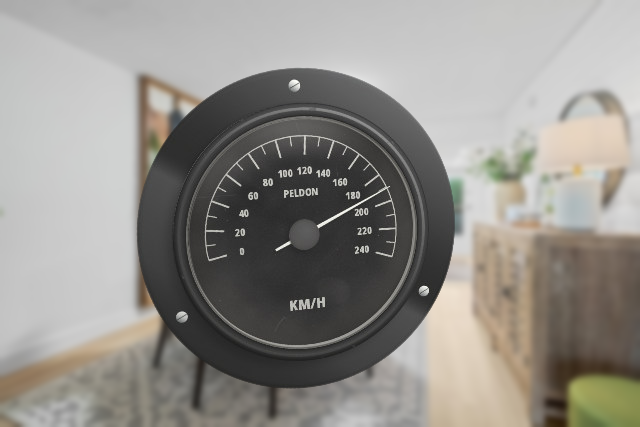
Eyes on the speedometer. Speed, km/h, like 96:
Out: 190
